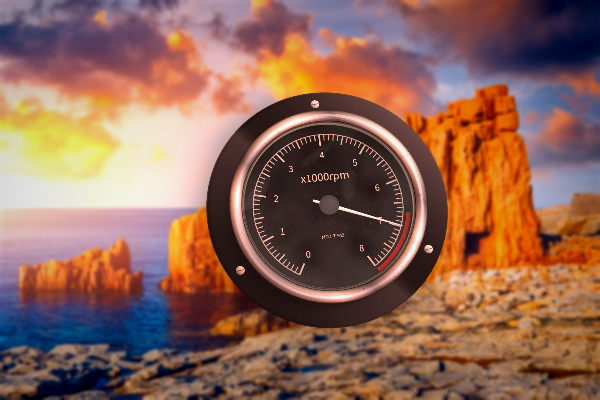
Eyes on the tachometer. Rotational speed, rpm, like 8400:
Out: 7000
